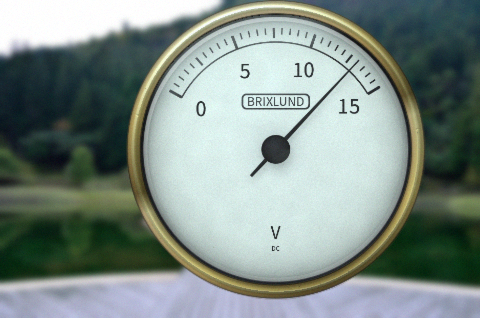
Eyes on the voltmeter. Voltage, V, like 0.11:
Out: 13
